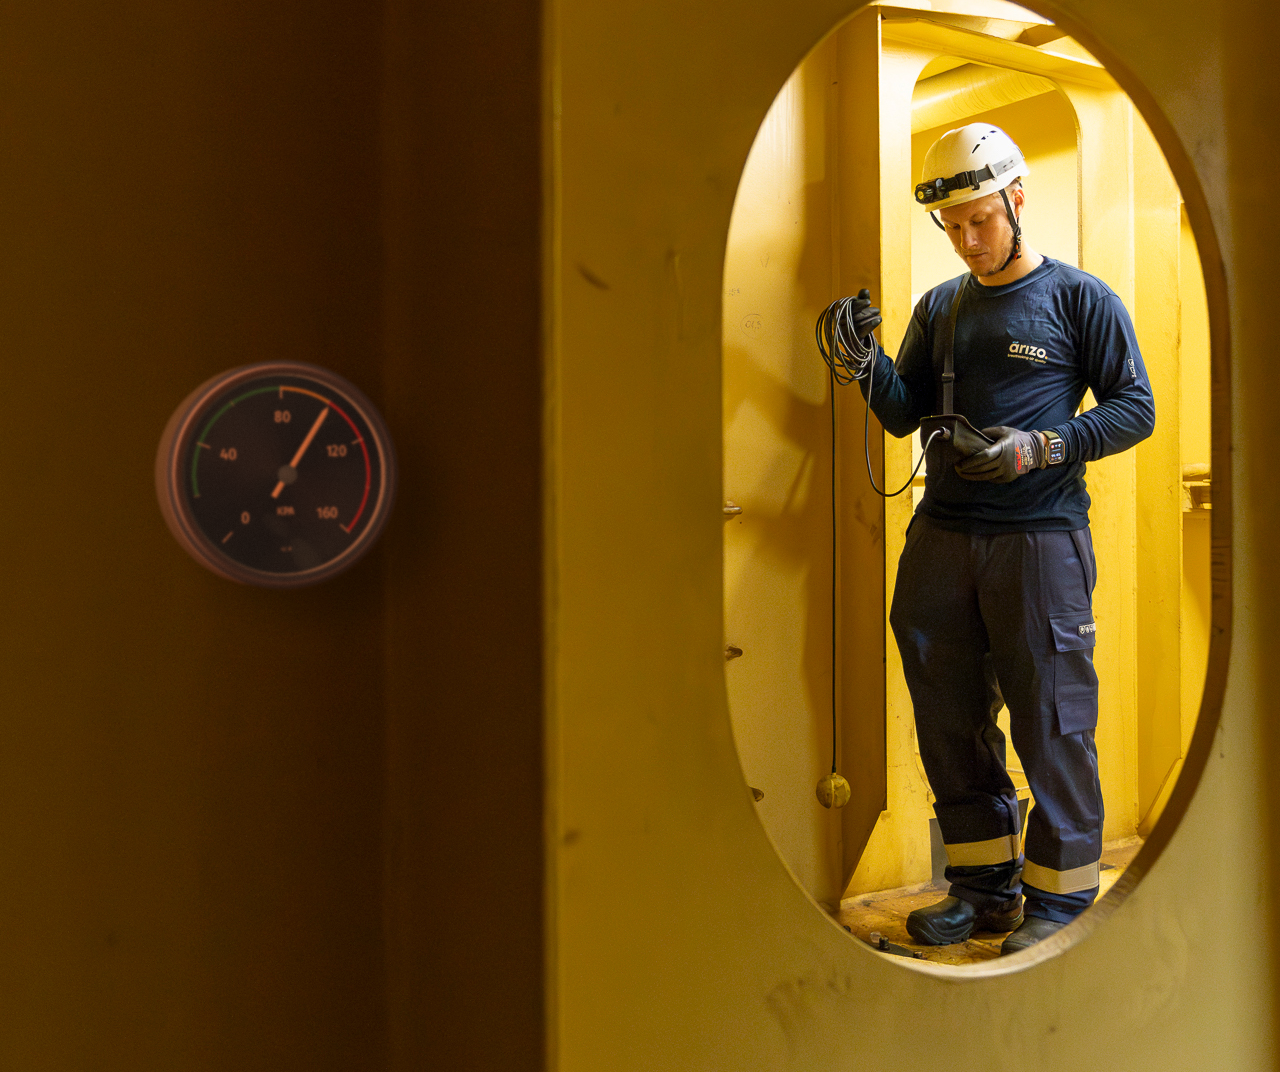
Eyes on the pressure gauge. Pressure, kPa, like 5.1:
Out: 100
